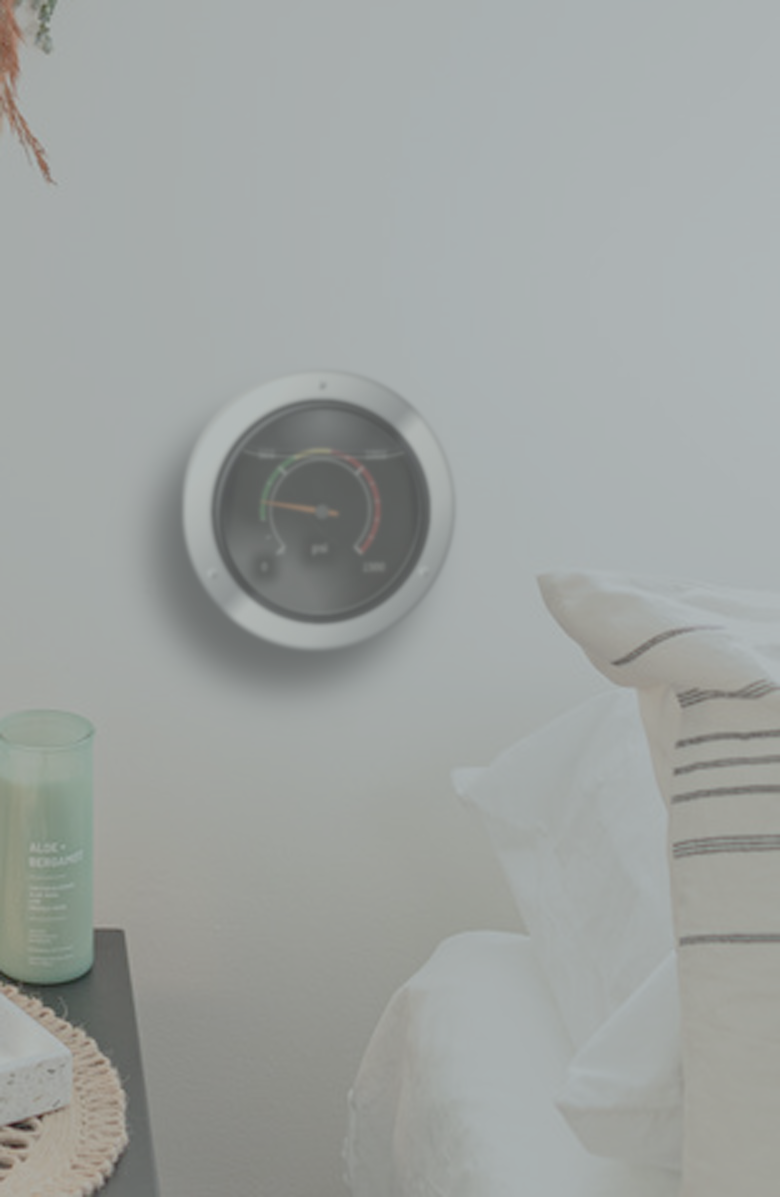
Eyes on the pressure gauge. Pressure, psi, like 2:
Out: 300
